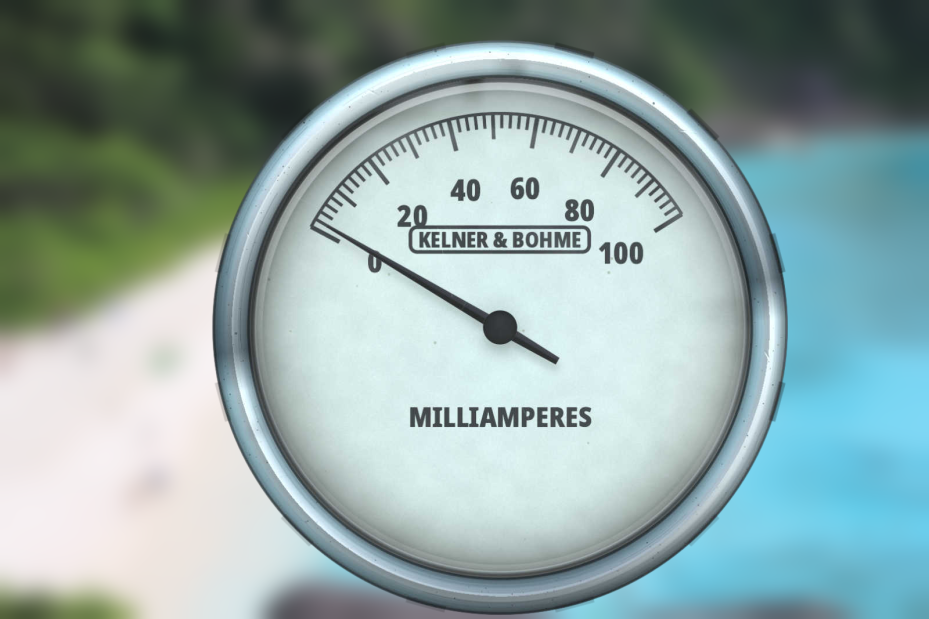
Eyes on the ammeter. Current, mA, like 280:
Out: 2
